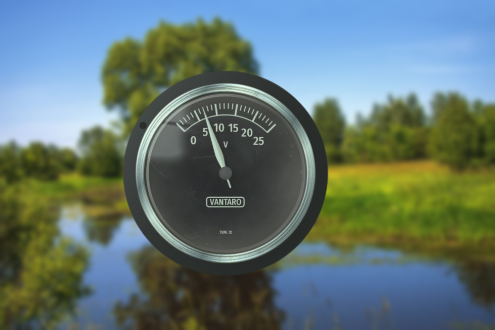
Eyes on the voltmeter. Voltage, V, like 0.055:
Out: 7
